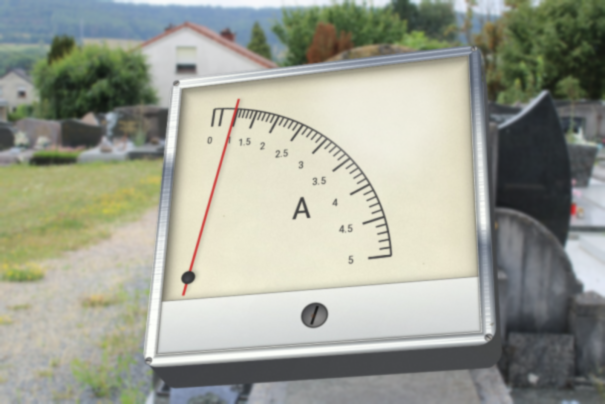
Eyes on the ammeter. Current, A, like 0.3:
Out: 1
